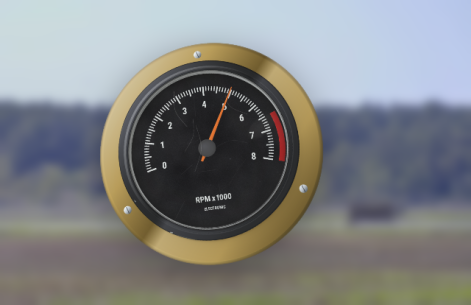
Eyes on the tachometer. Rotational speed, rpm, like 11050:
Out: 5000
